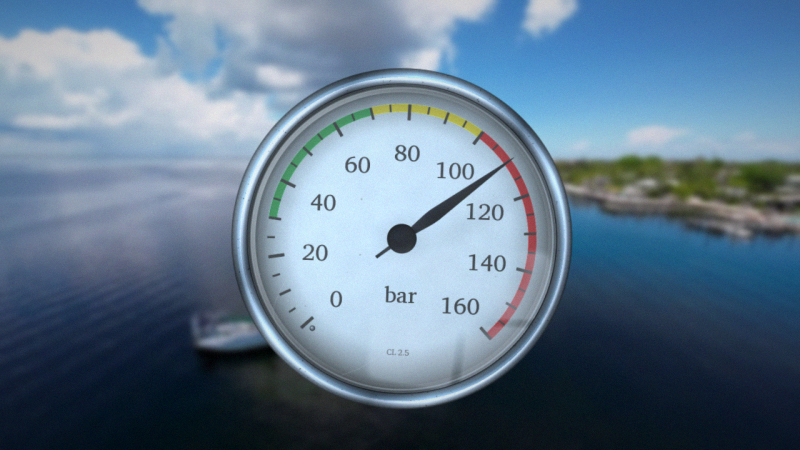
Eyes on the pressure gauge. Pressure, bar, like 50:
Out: 110
